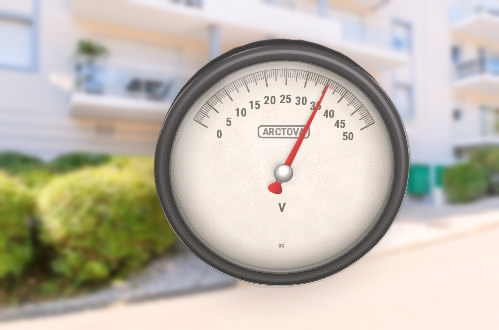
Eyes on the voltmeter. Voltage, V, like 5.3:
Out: 35
